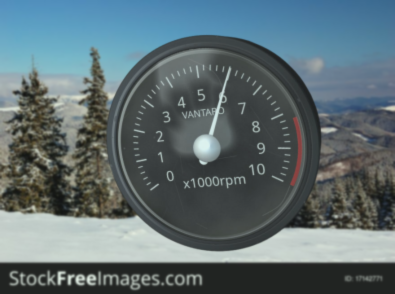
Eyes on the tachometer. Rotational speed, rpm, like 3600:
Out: 6000
